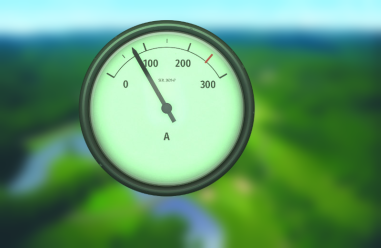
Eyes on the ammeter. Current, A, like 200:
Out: 75
